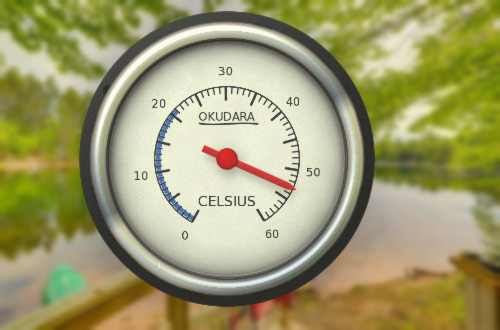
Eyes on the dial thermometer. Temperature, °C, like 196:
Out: 53
